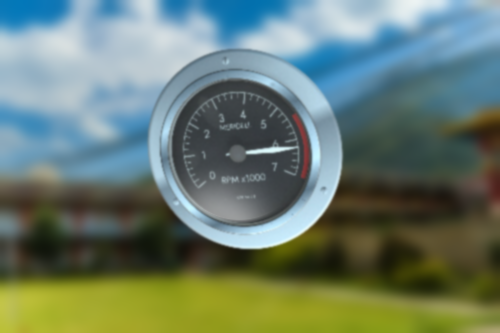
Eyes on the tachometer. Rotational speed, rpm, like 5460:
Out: 6200
